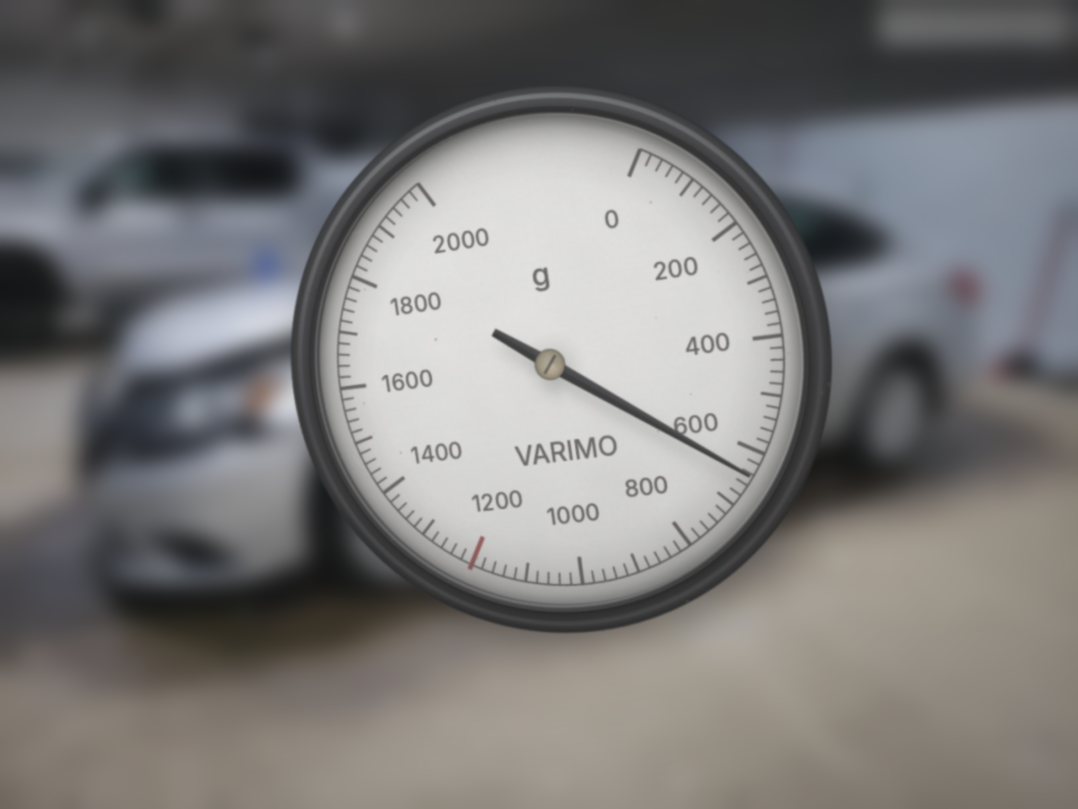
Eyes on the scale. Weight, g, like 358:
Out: 640
